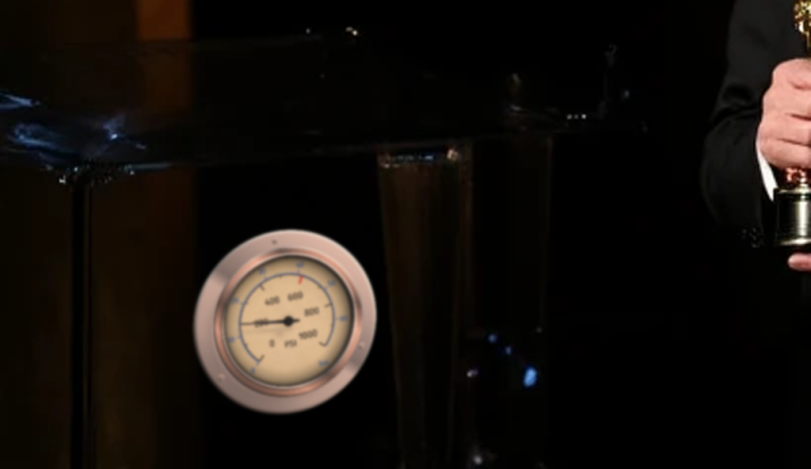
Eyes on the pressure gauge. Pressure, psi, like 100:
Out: 200
